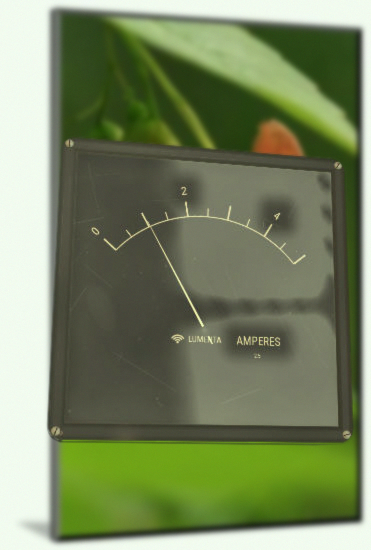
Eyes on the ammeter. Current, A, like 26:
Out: 1
